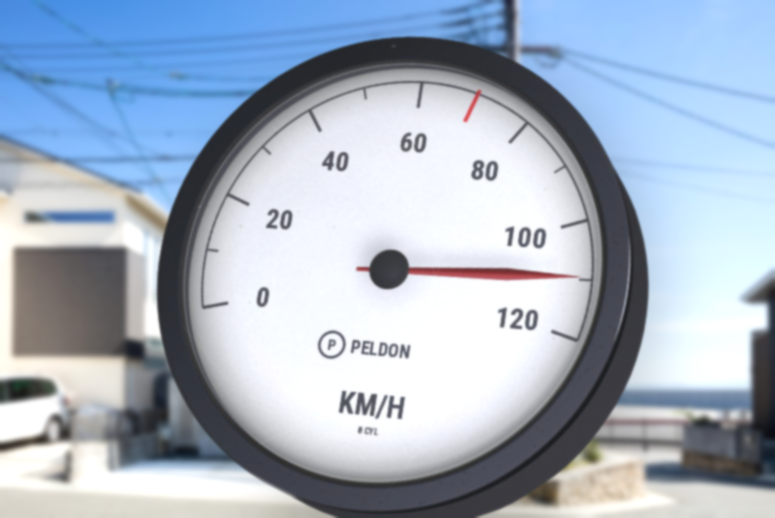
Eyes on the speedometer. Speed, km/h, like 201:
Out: 110
